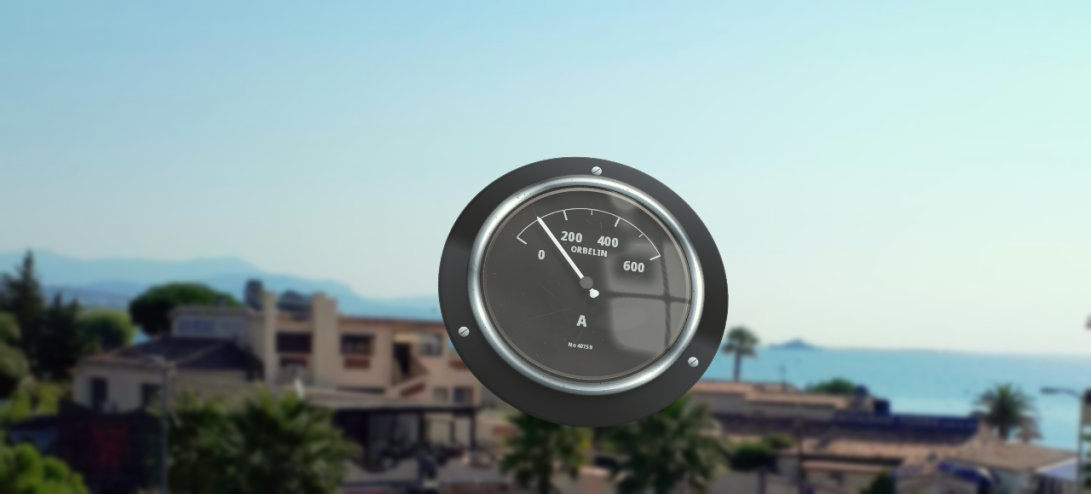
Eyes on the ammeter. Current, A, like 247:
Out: 100
